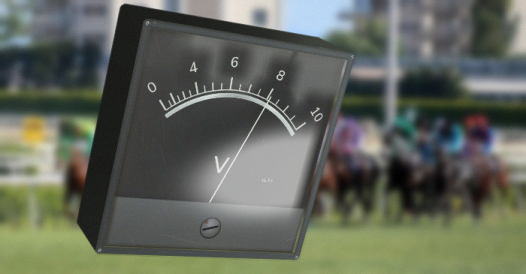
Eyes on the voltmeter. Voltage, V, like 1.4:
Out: 8
